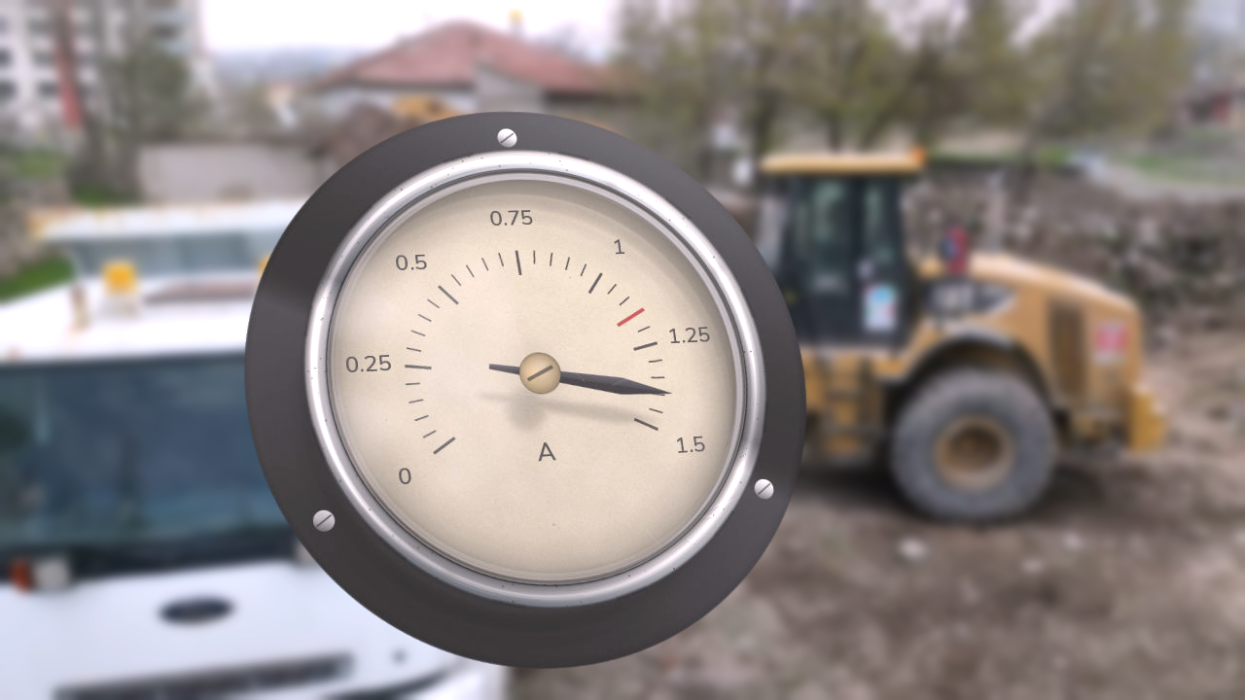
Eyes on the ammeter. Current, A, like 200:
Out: 1.4
